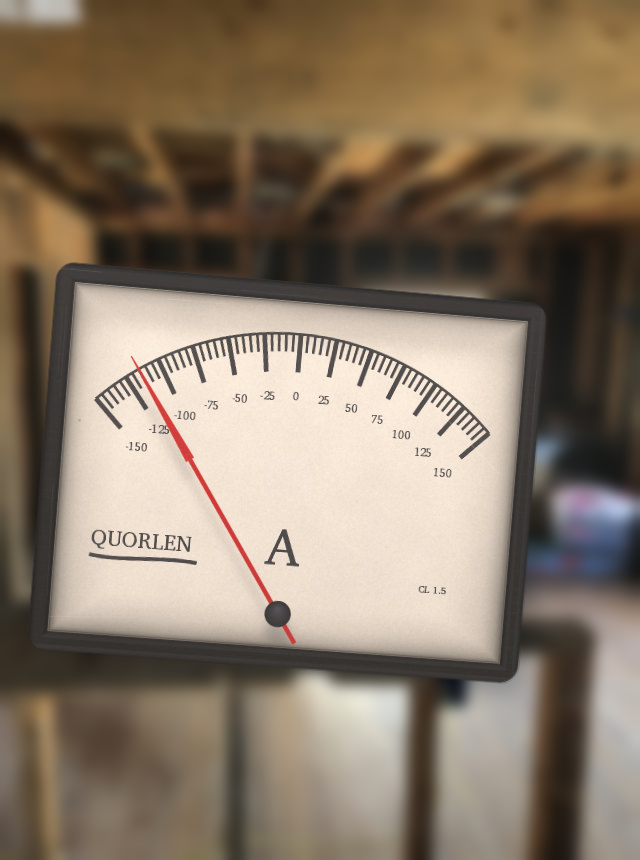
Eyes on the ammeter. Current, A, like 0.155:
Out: -115
